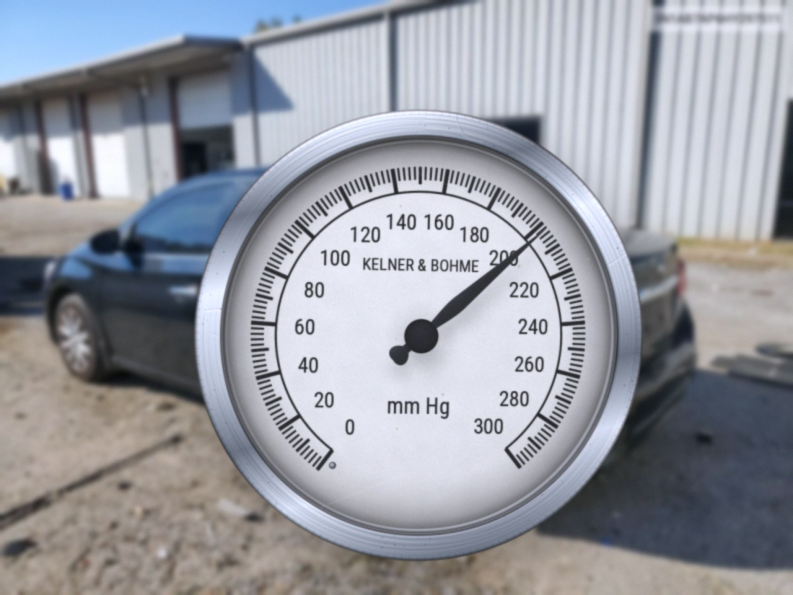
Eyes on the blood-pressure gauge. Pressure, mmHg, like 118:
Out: 202
